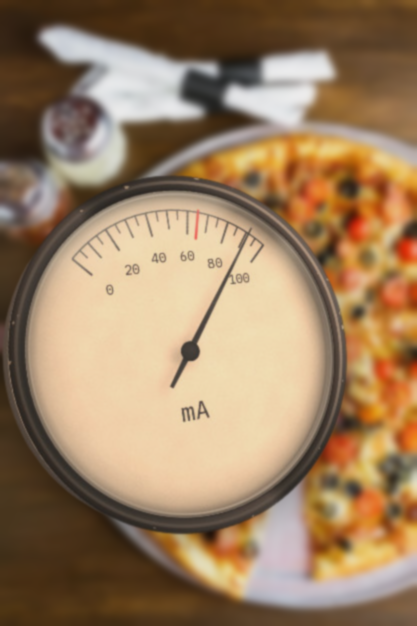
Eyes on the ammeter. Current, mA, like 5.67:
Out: 90
